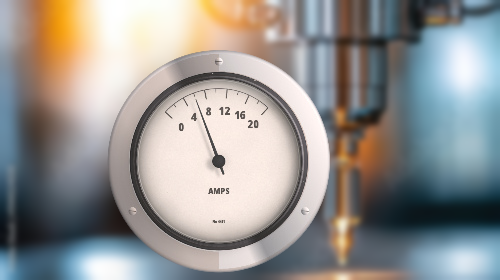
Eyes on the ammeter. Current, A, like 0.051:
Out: 6
